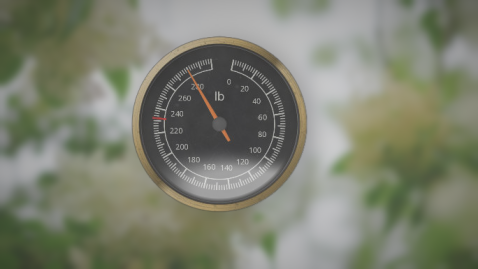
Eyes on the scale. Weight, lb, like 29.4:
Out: 280
